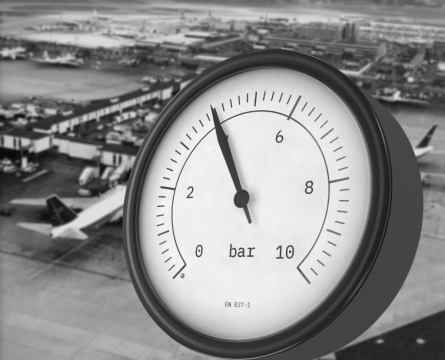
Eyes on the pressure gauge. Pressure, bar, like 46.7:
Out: 4
